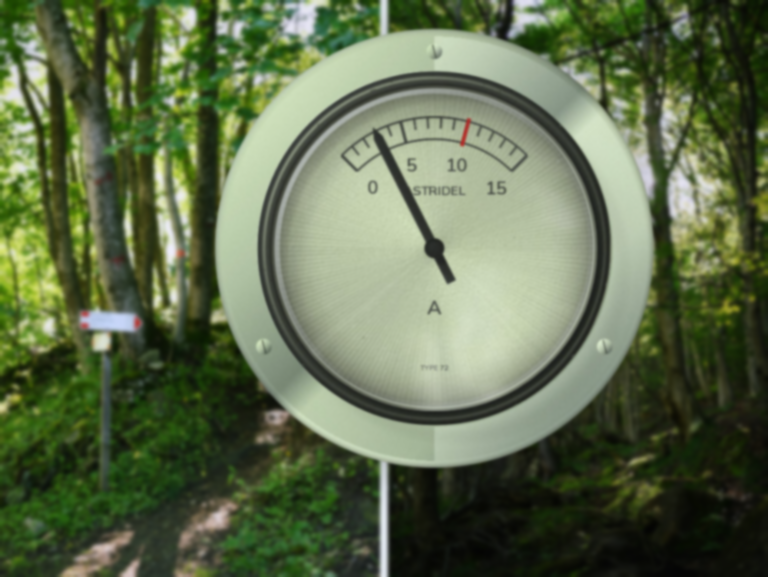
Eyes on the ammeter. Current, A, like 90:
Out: 3
